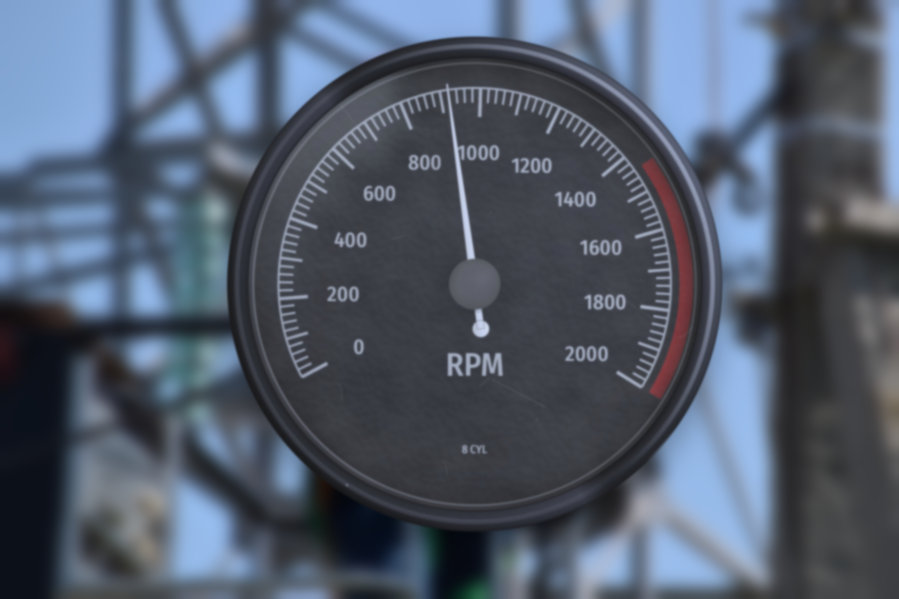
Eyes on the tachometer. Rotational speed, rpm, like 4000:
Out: 920
